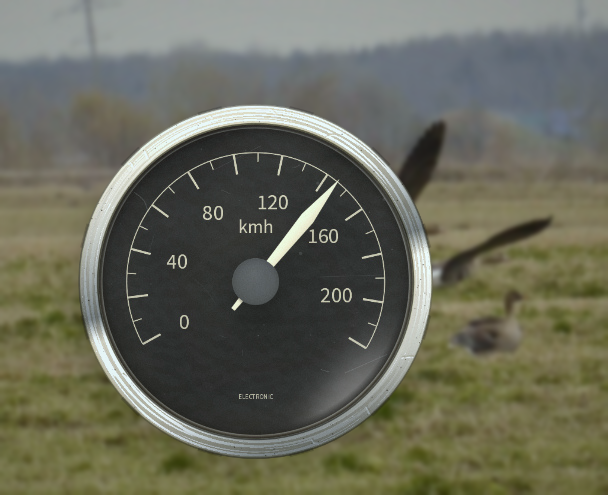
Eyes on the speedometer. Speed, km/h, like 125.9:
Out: 145
